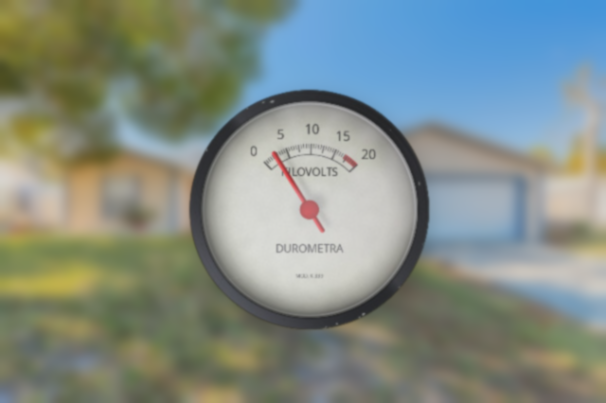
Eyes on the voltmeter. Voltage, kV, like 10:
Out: 2.5
